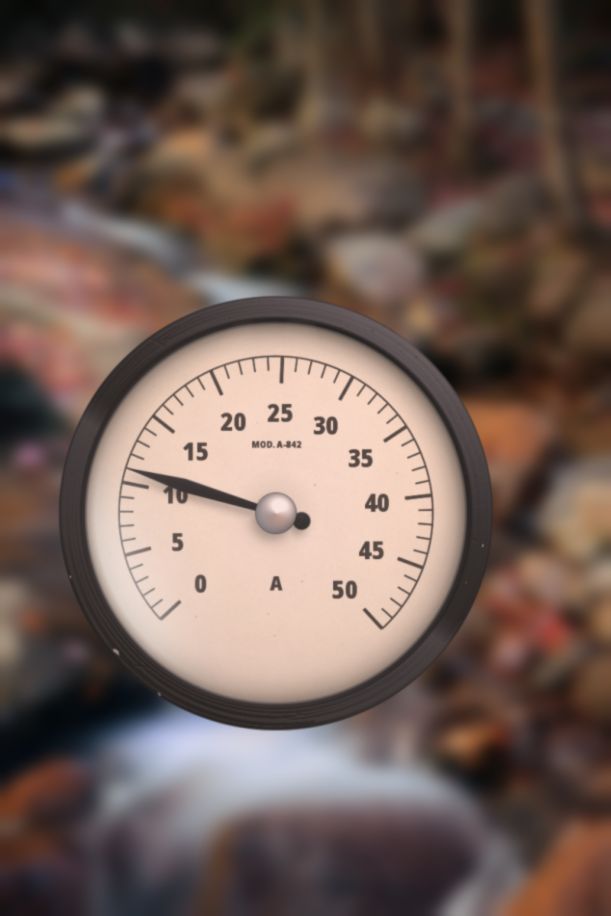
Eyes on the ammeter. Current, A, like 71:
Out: 11
